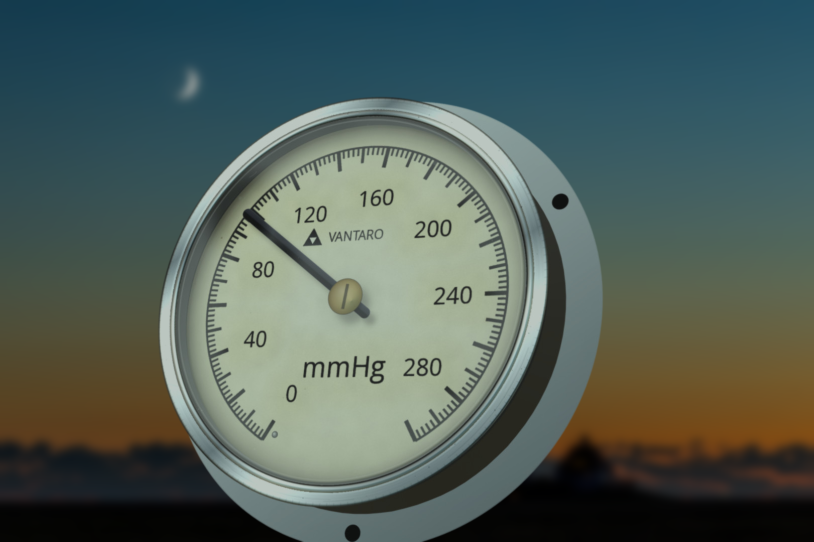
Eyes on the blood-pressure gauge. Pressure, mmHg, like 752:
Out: 98
